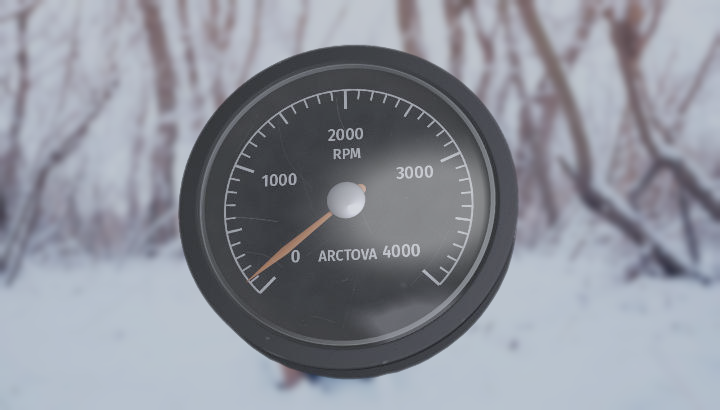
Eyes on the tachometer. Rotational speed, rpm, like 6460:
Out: 100
